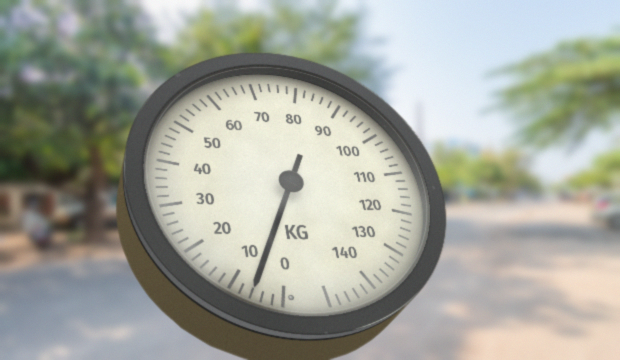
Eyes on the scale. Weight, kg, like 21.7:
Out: 6
